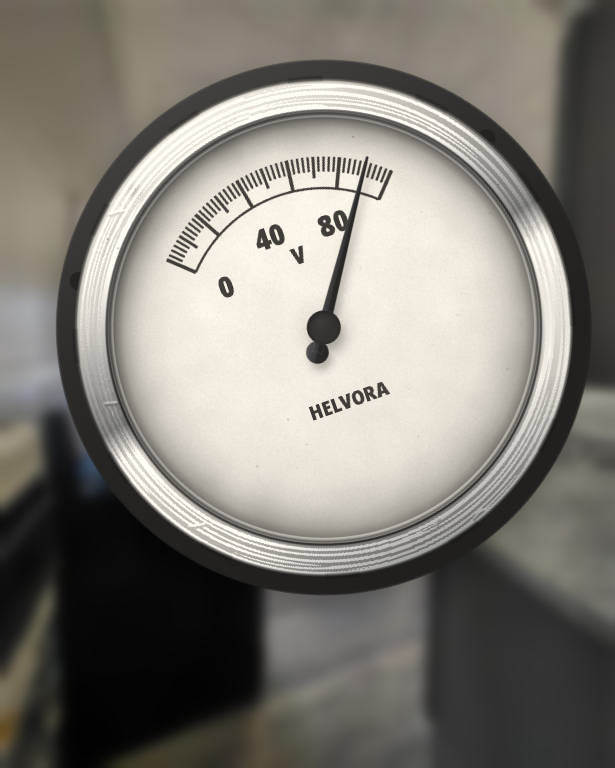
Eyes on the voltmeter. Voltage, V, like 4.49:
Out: 90
